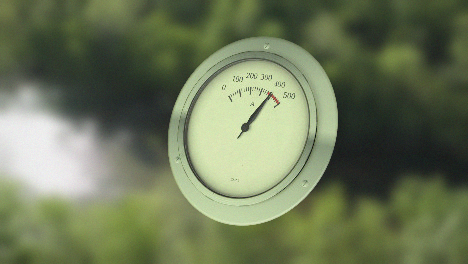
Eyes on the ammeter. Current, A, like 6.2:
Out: 400
